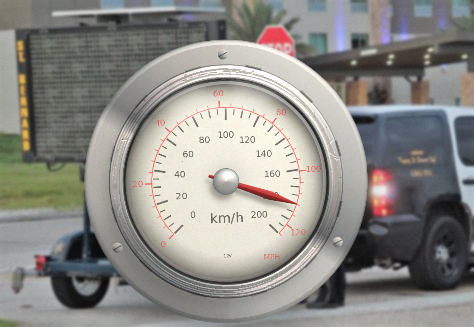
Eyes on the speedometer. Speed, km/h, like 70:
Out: 180
